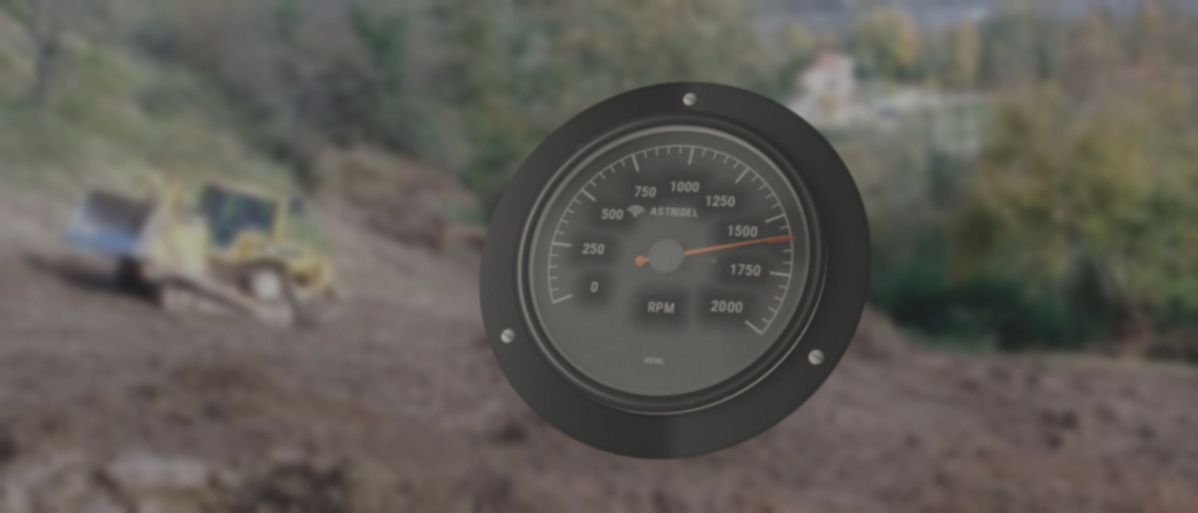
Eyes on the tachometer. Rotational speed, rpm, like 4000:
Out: 1600
